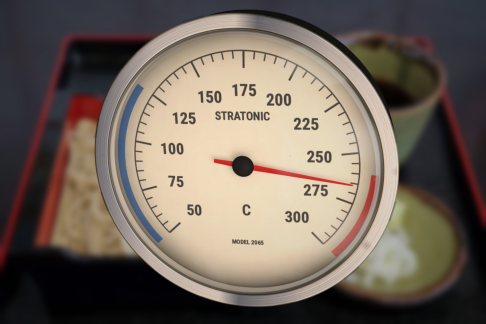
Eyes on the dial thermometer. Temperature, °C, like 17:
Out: 265
